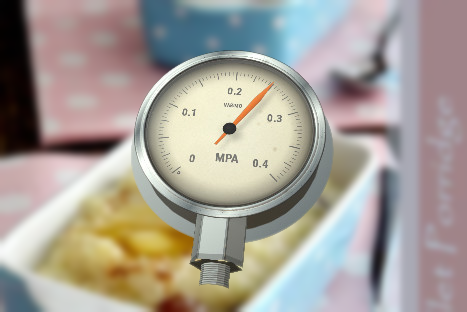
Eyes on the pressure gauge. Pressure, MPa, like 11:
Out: 0.25
